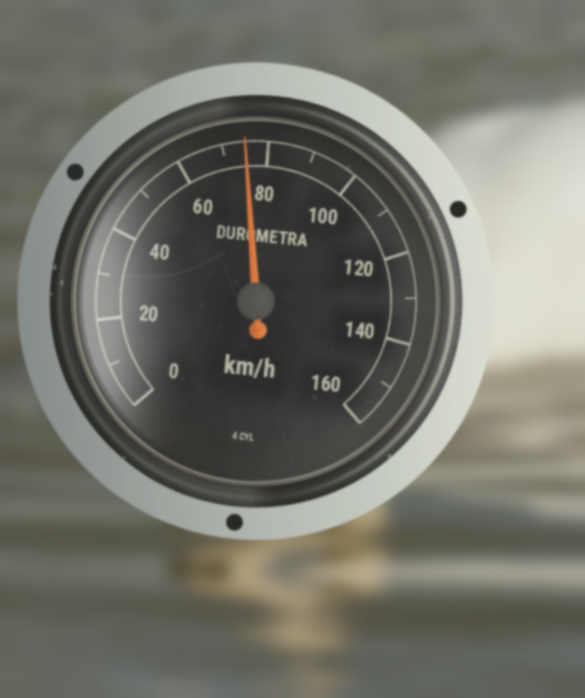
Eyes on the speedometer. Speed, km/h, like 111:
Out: 75
